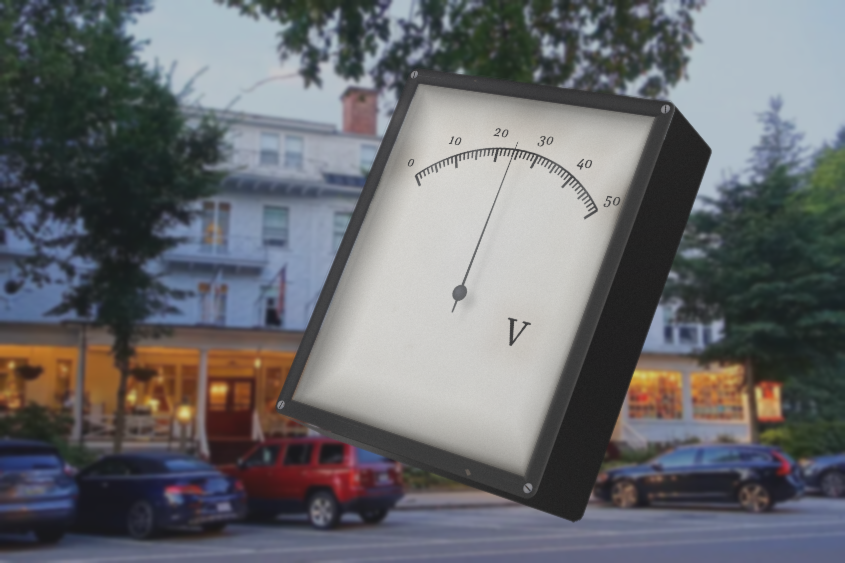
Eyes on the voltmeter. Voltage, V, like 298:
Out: 25
